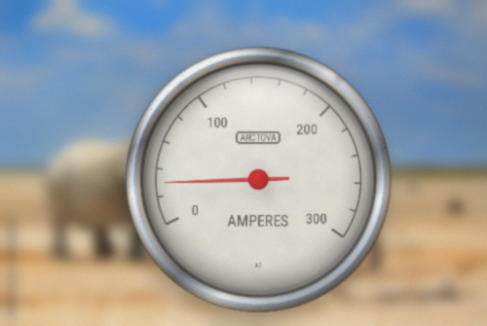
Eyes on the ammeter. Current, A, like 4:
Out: 30
